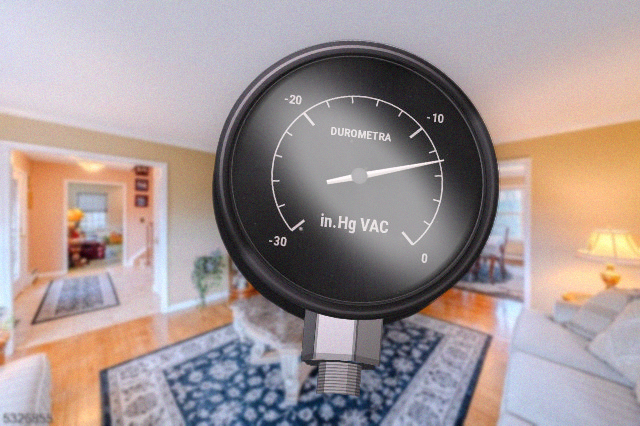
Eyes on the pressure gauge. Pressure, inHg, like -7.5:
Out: -7
